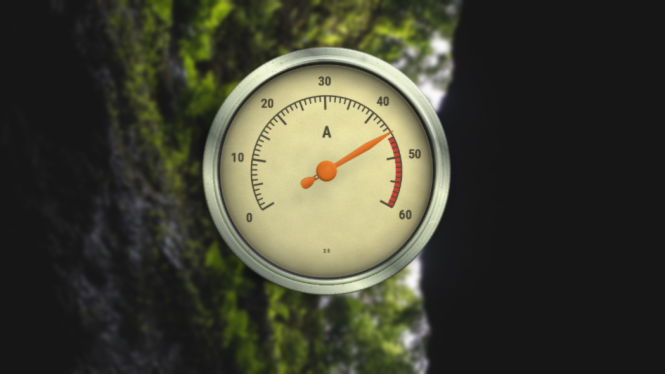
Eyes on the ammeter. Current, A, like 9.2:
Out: 45
